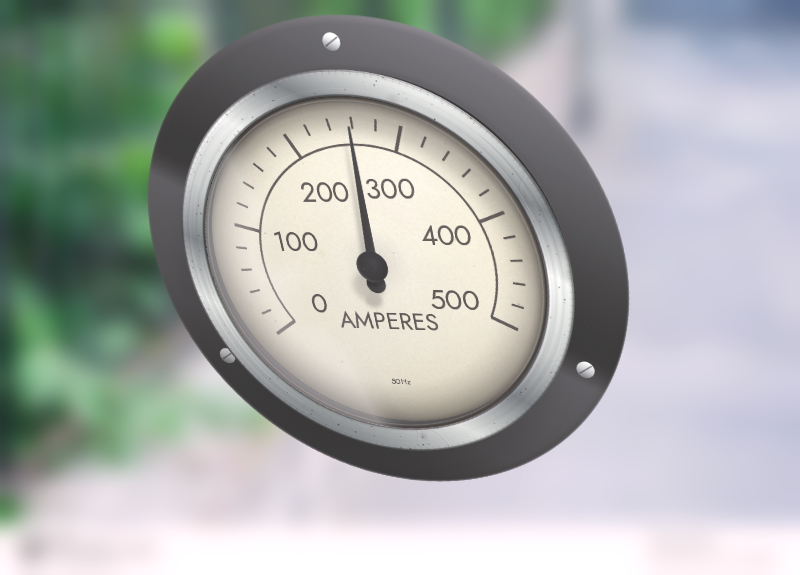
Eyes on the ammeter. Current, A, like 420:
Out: 260
